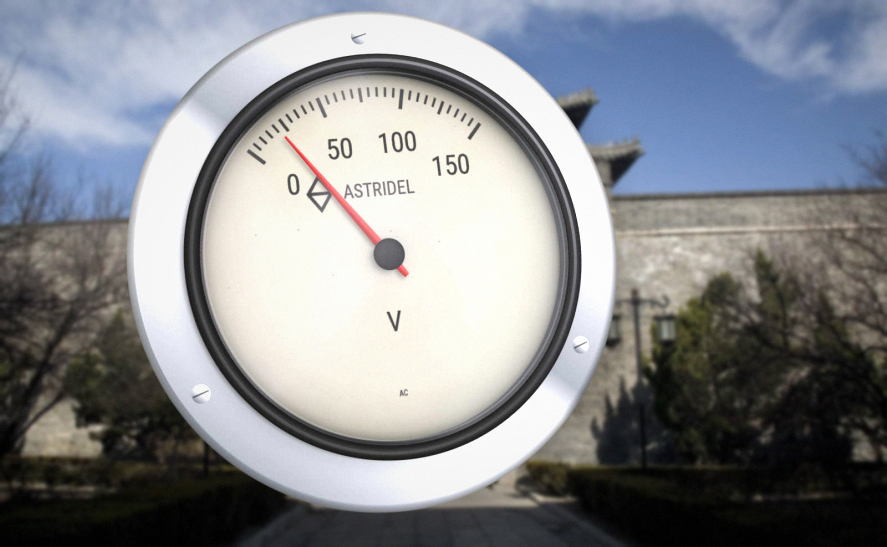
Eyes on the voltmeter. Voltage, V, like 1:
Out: 20
